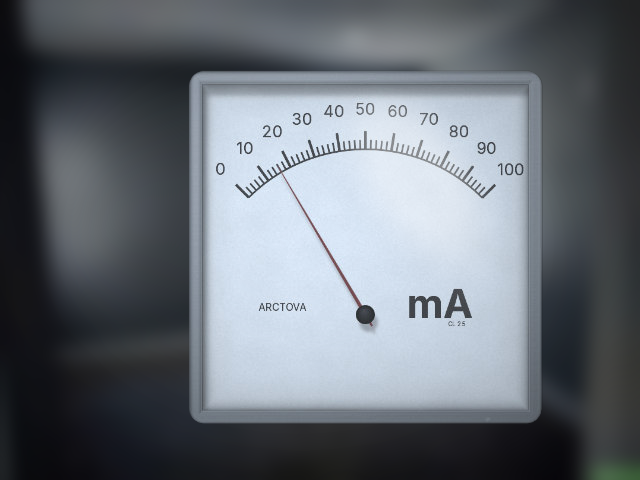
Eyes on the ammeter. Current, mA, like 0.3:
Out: 16
